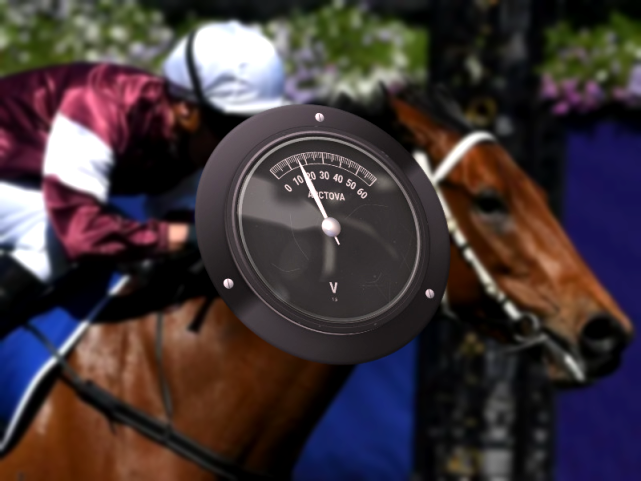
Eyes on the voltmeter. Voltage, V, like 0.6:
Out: 15
